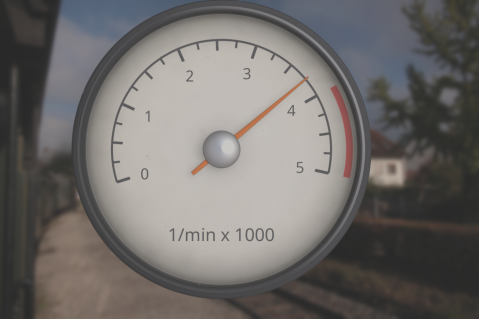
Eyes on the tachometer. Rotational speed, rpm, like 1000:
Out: 3750
